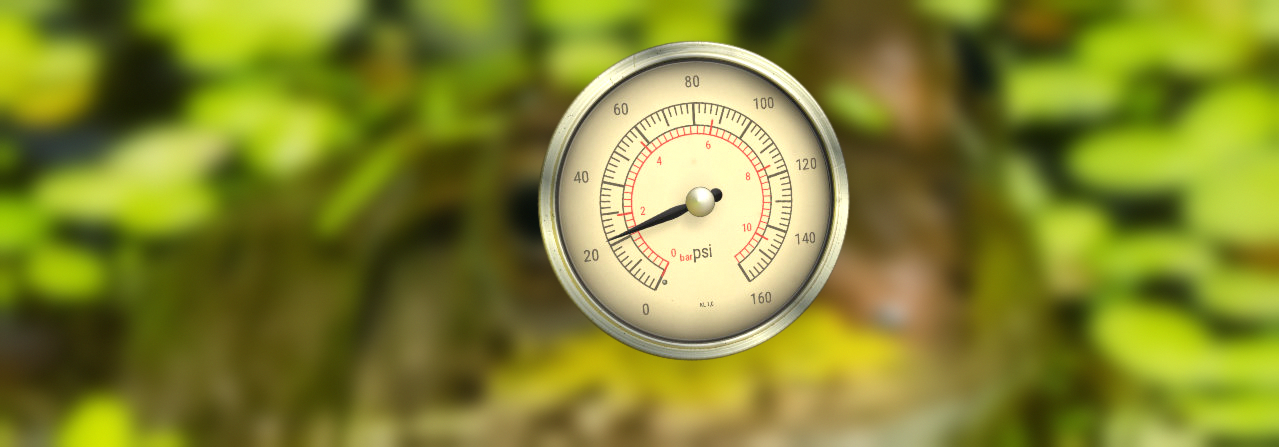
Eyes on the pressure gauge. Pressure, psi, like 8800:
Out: 22
